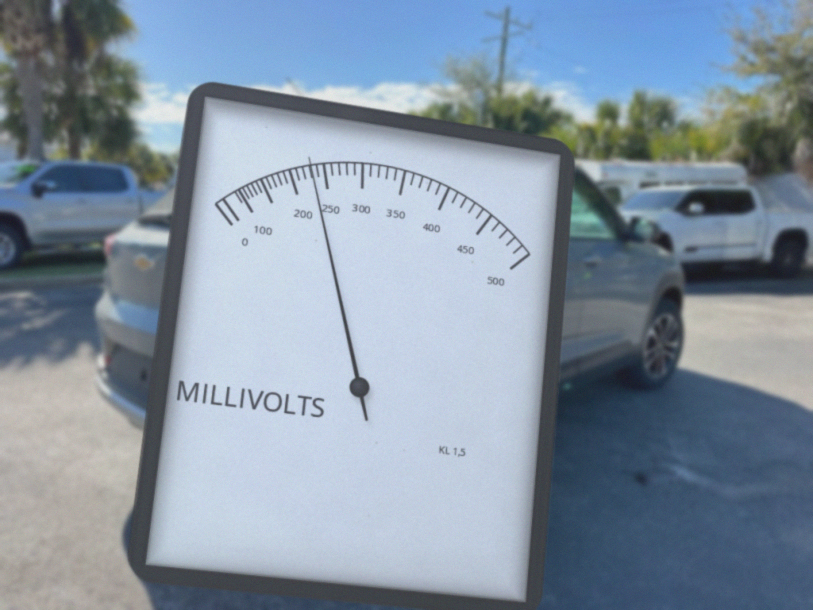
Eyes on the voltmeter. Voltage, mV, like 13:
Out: 230
